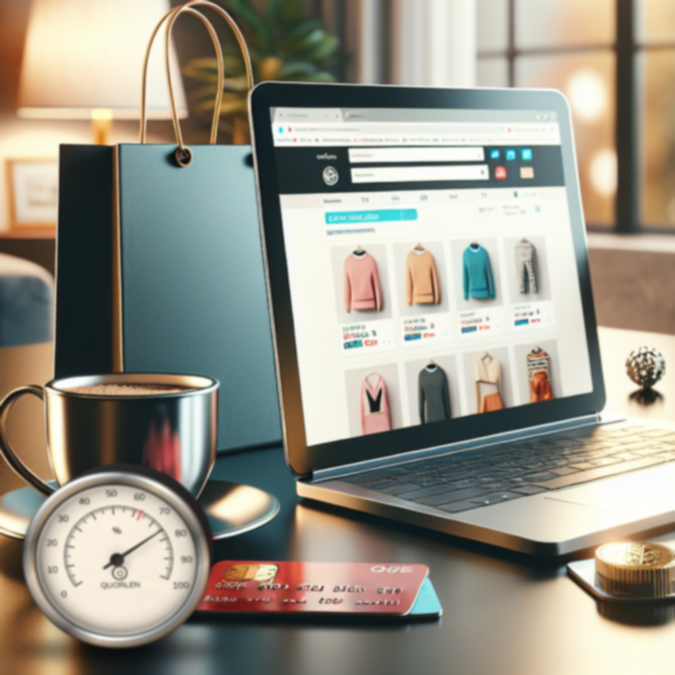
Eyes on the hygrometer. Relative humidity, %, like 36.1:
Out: 75
